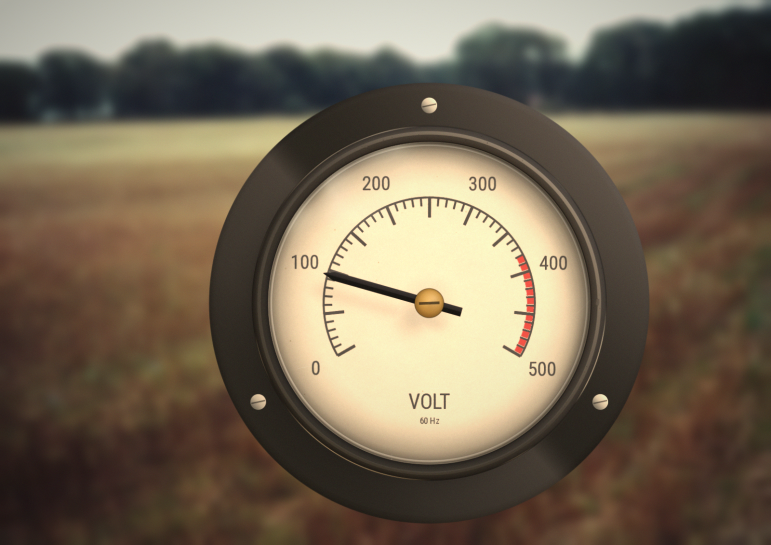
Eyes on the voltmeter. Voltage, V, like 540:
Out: 95
